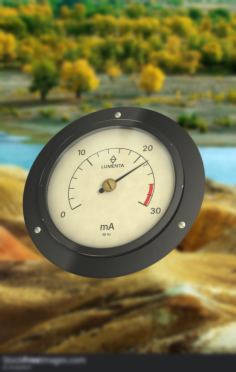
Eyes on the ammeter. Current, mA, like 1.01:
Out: 22
